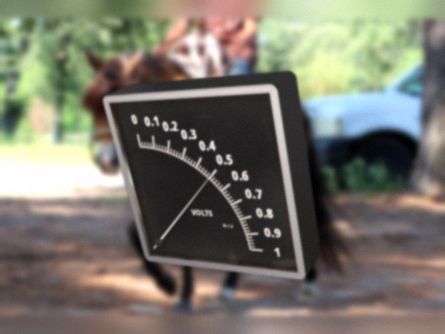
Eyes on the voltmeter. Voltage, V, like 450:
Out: 0.5
